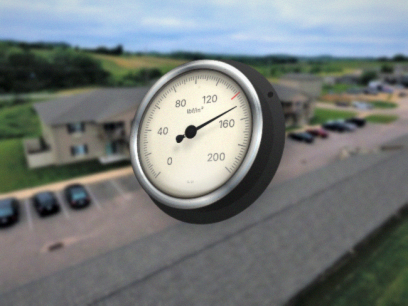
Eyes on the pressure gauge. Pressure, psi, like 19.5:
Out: 150
